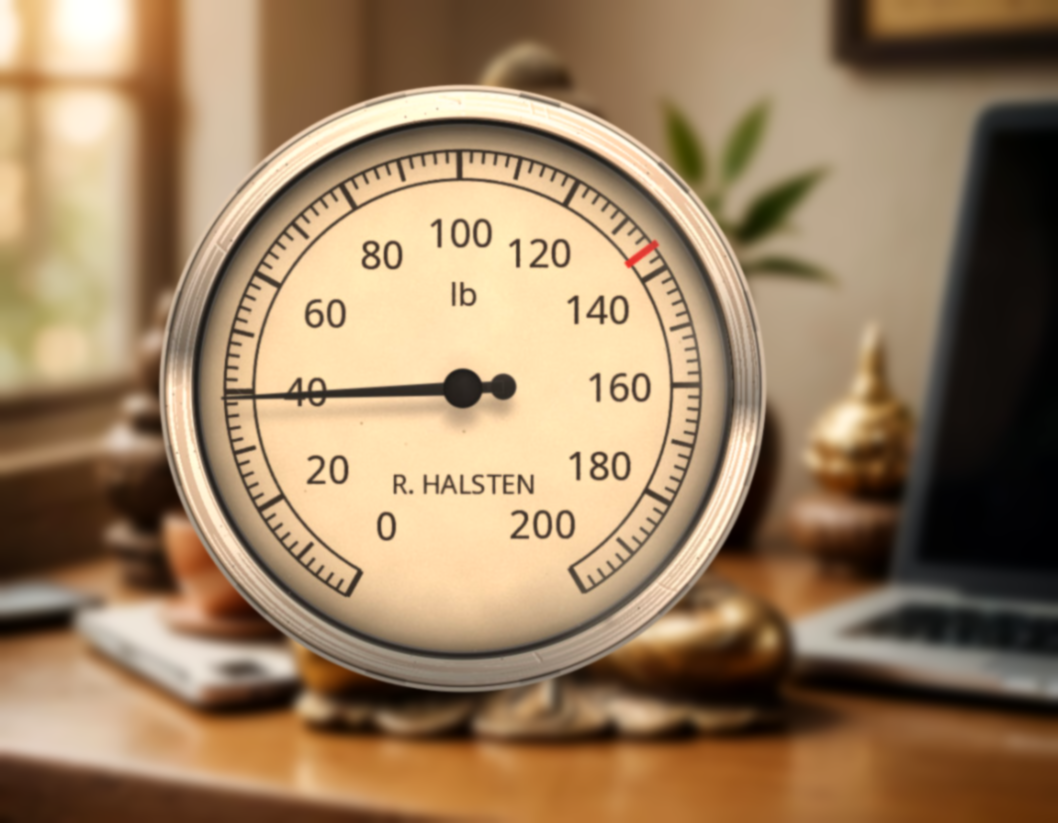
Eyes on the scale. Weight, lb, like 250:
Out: 39
